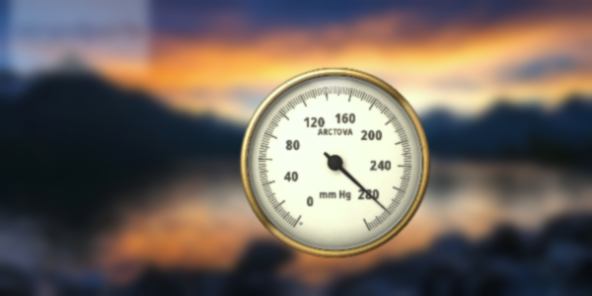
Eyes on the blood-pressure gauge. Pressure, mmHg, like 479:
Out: 280
